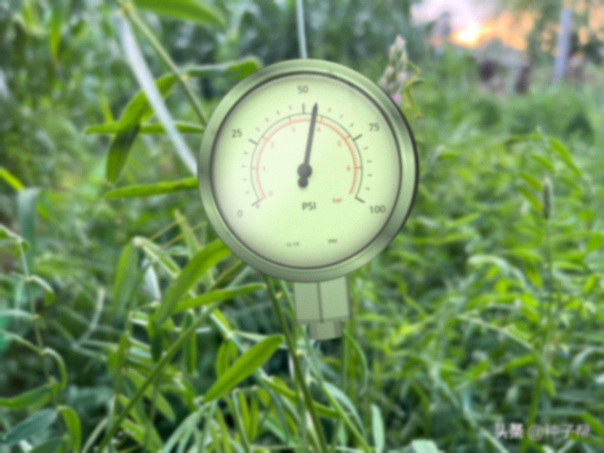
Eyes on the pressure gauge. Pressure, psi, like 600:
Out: 55
